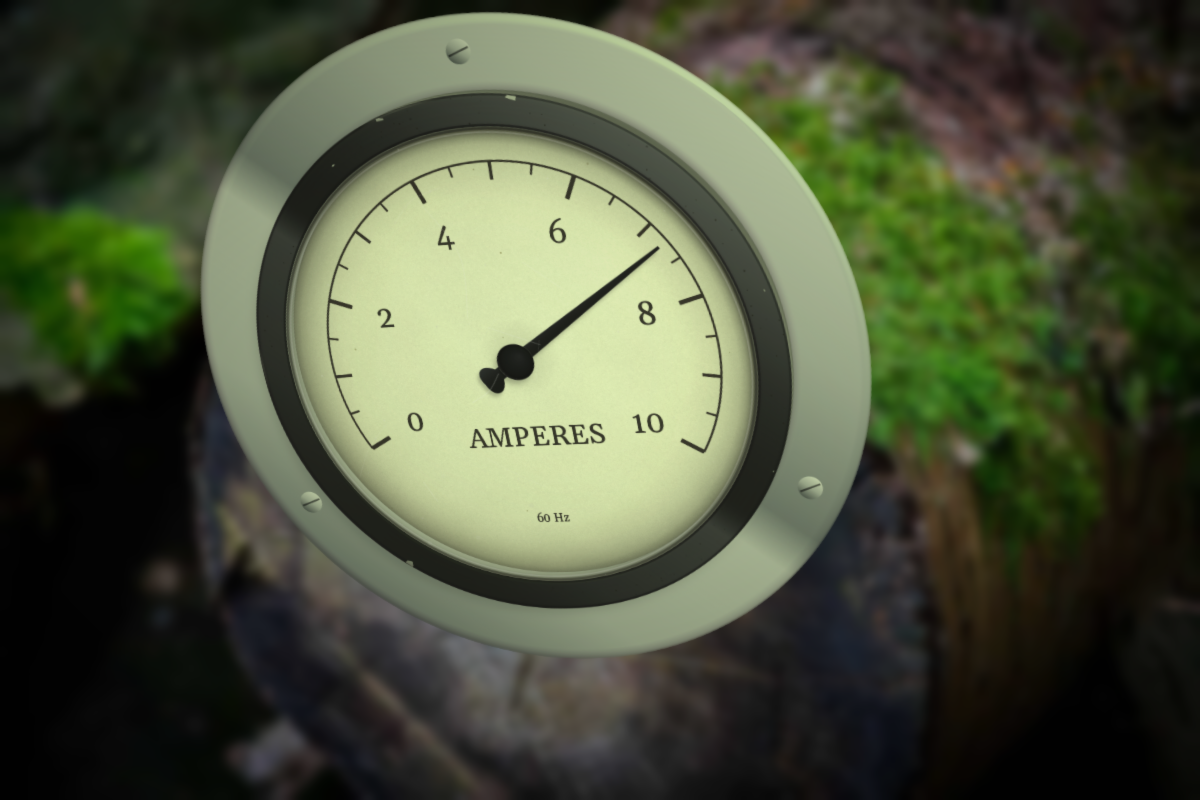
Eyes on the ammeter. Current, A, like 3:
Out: 7.25
